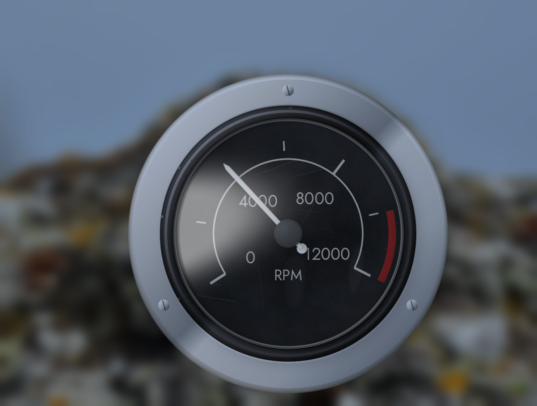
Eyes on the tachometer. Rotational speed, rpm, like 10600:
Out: 4000
